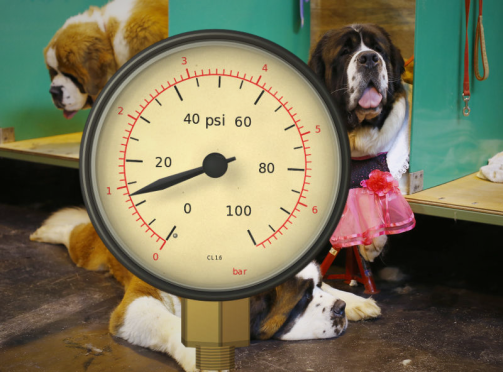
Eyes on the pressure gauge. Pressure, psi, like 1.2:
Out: 12.5
